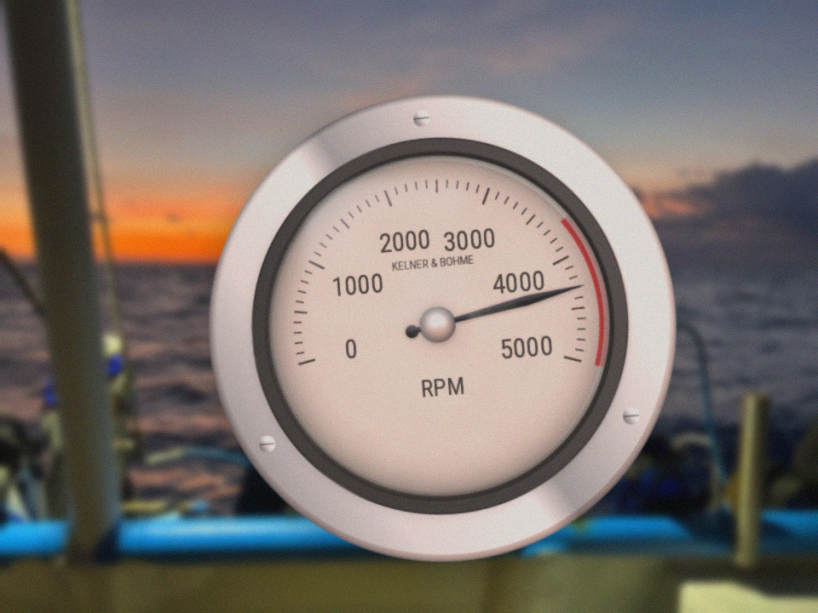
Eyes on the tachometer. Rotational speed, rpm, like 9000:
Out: 4300
